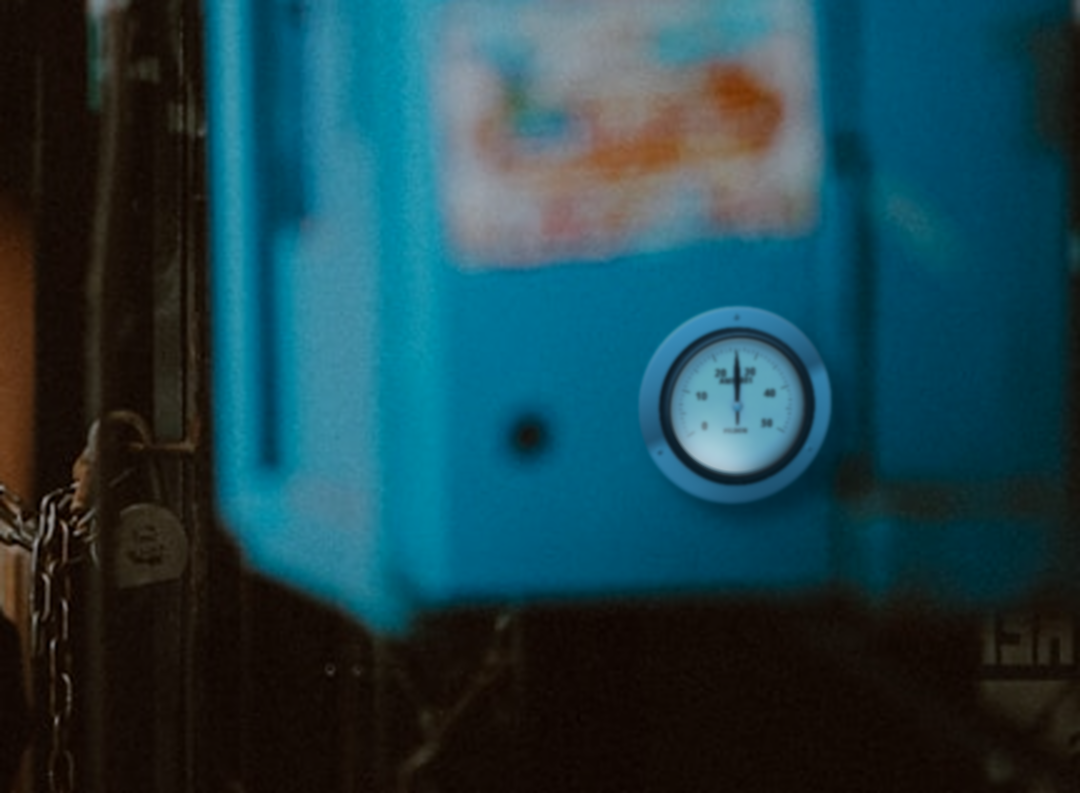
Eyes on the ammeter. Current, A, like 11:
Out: 25
